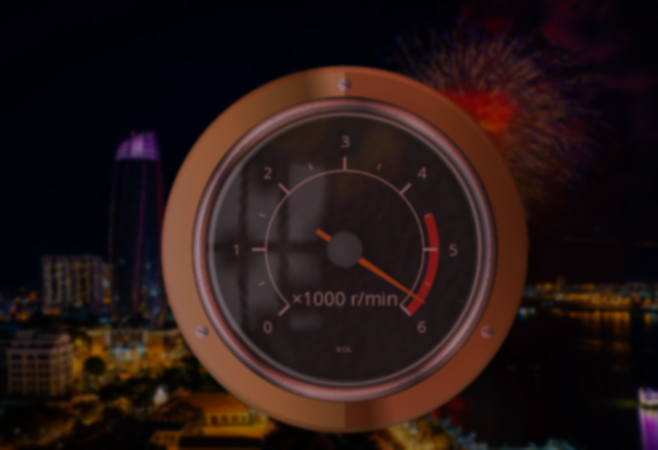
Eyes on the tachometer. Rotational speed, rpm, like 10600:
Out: 5750
